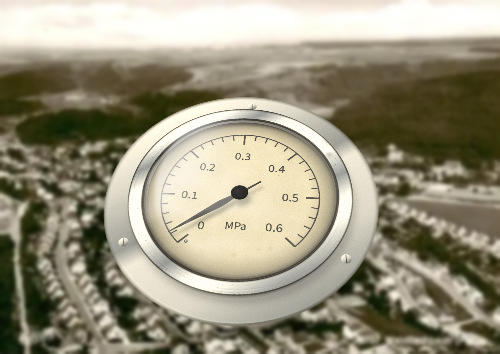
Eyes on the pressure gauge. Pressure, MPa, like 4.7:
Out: 0.02
